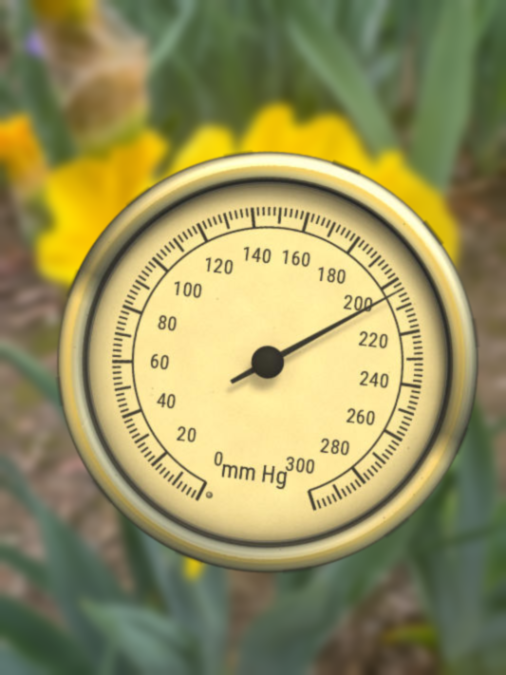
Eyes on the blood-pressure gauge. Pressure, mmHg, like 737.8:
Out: 204
